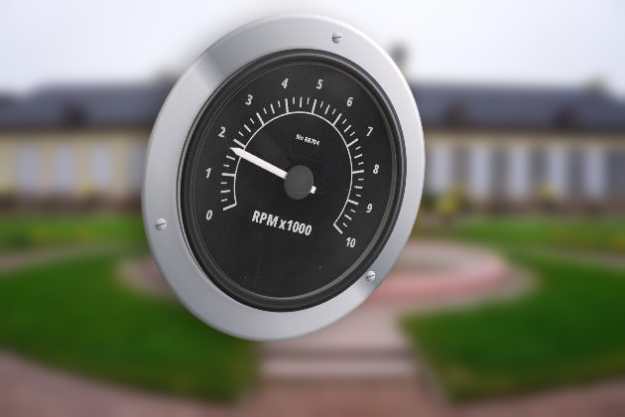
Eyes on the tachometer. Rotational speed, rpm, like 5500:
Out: 1750
